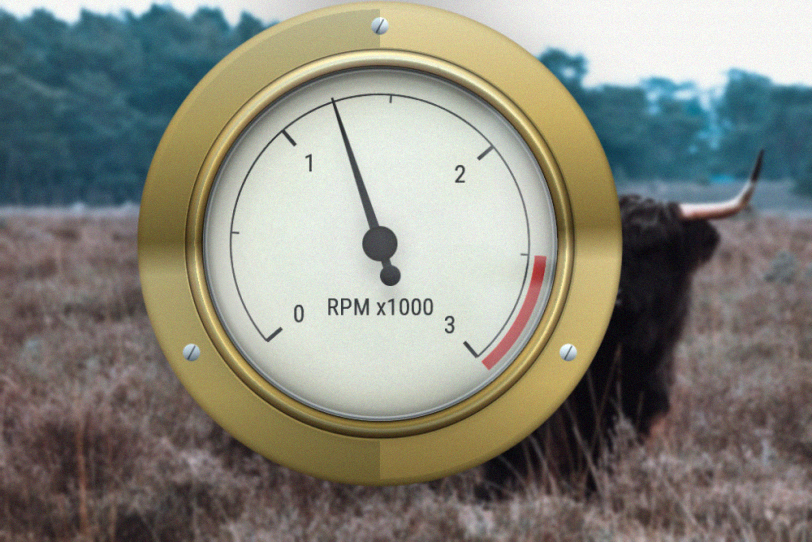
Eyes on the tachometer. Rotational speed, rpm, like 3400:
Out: 1250
